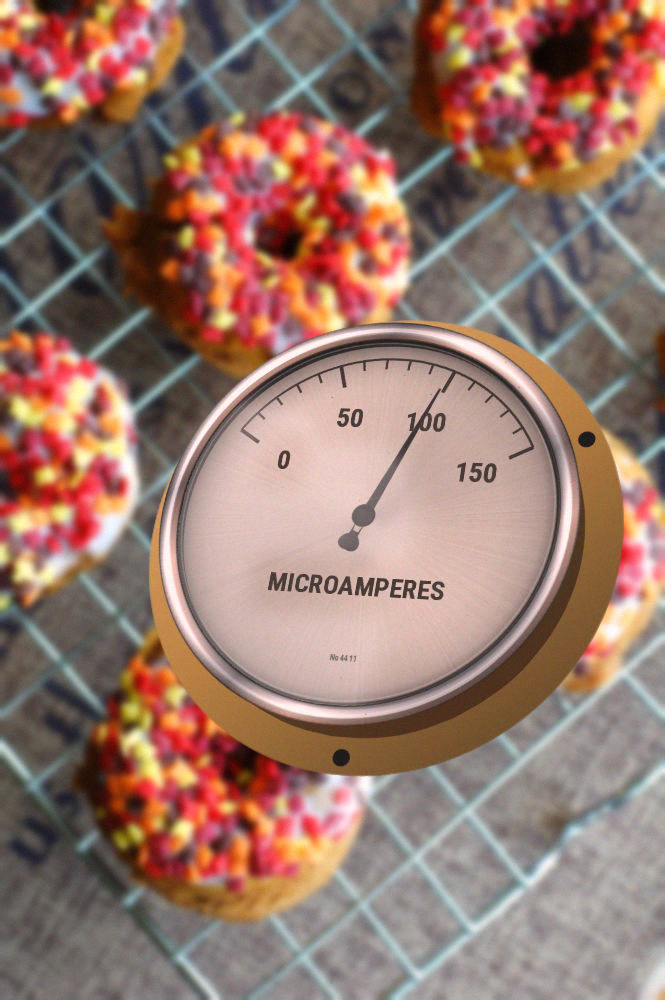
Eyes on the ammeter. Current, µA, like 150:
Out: 100
